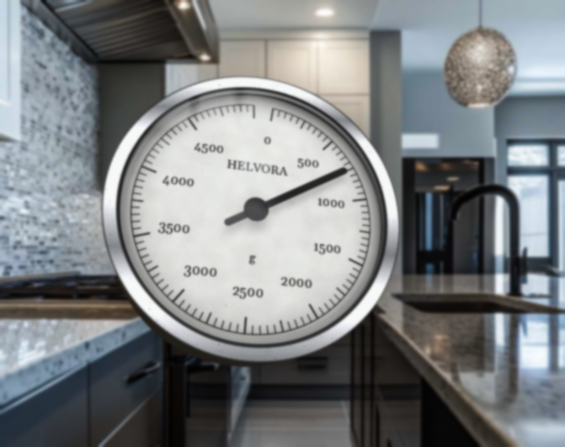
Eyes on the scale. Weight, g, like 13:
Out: 750
